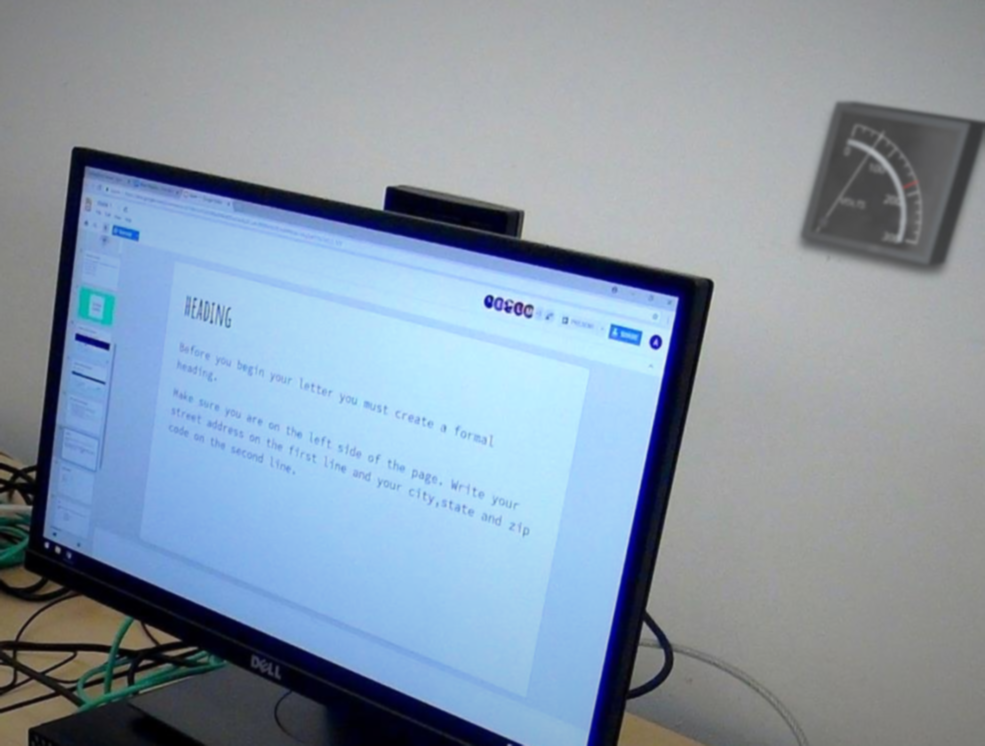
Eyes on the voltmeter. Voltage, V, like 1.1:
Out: 60
